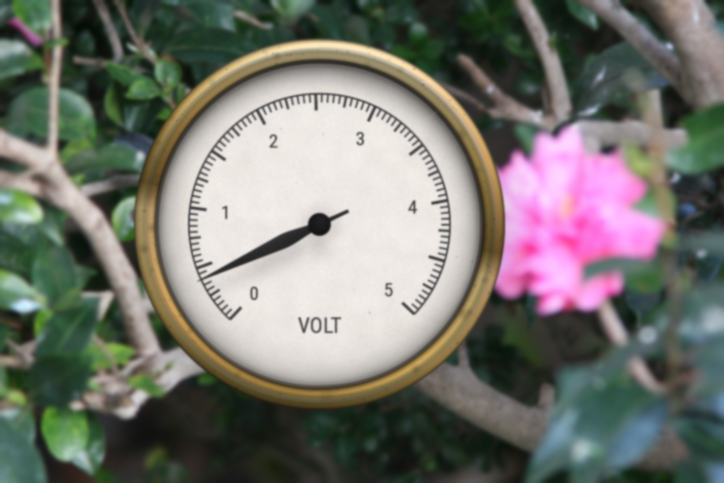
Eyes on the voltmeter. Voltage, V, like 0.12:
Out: 0.4
